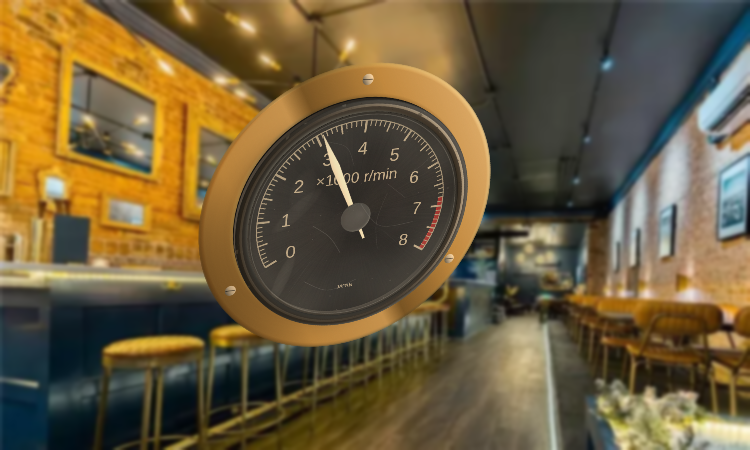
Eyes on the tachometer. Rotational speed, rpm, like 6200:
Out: 3100
